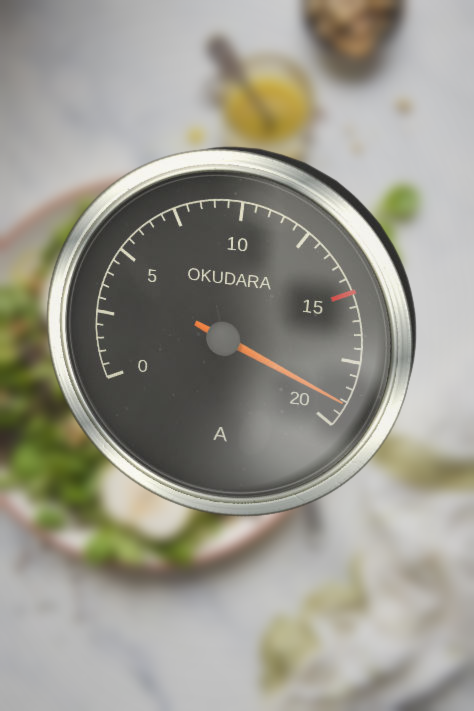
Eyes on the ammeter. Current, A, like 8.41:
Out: 19
